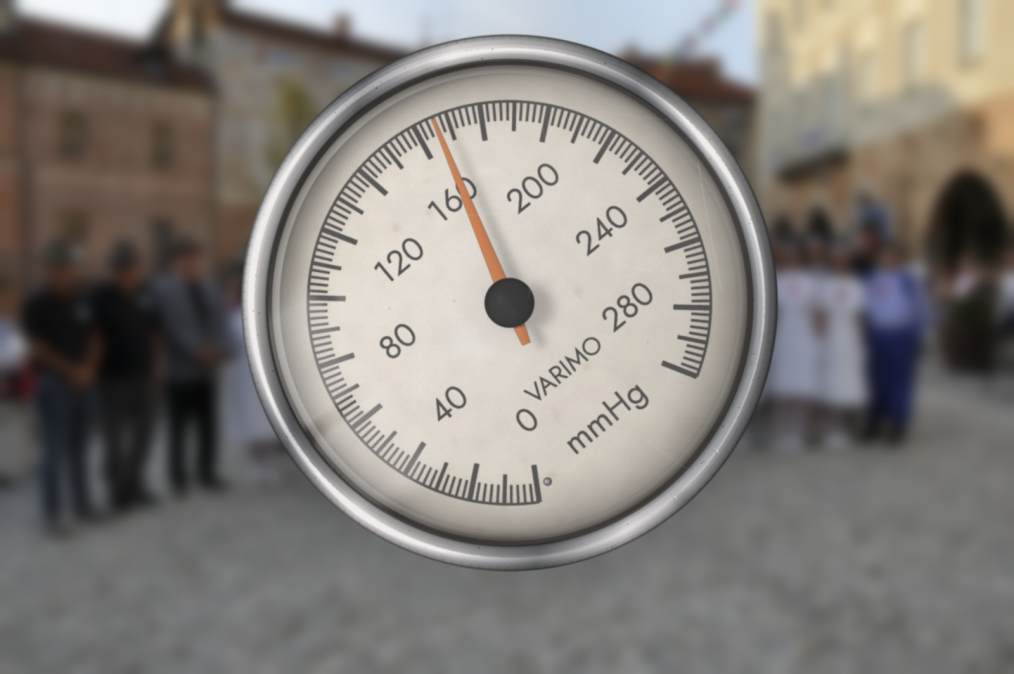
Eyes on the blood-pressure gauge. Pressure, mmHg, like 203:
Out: 166
